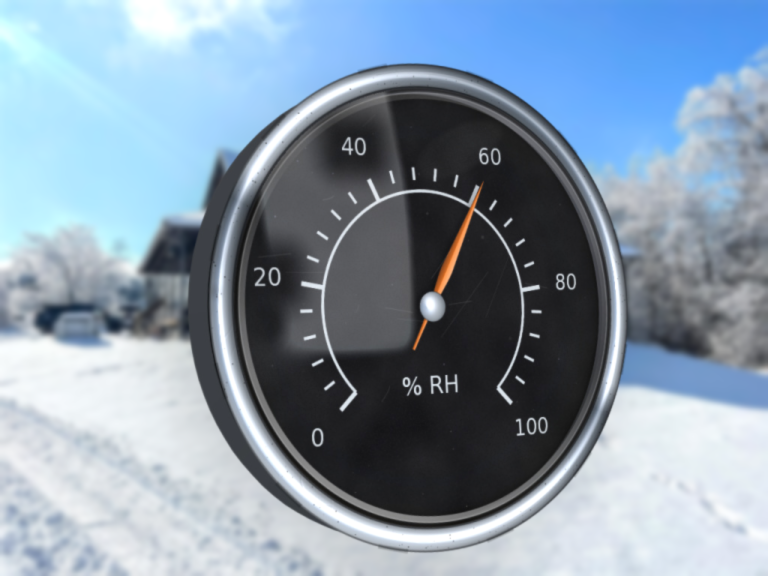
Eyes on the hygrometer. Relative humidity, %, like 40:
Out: 60
